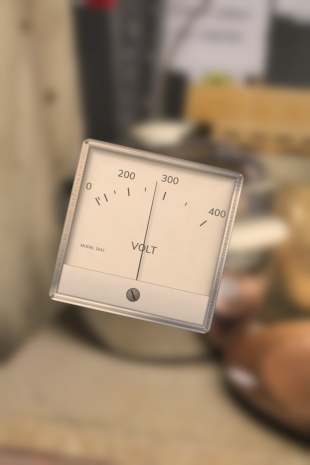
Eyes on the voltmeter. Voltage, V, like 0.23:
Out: 275
